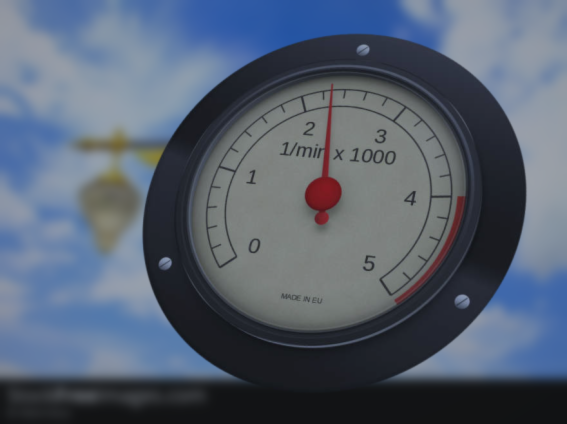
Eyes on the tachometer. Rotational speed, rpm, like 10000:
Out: 2300
